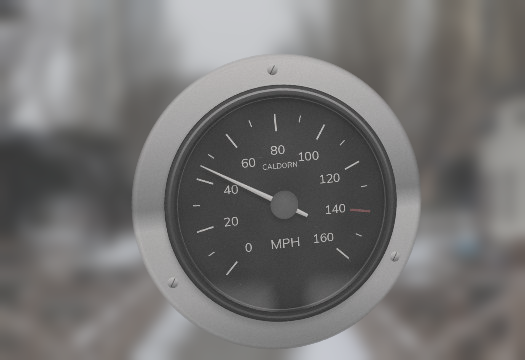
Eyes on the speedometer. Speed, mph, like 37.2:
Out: 45
